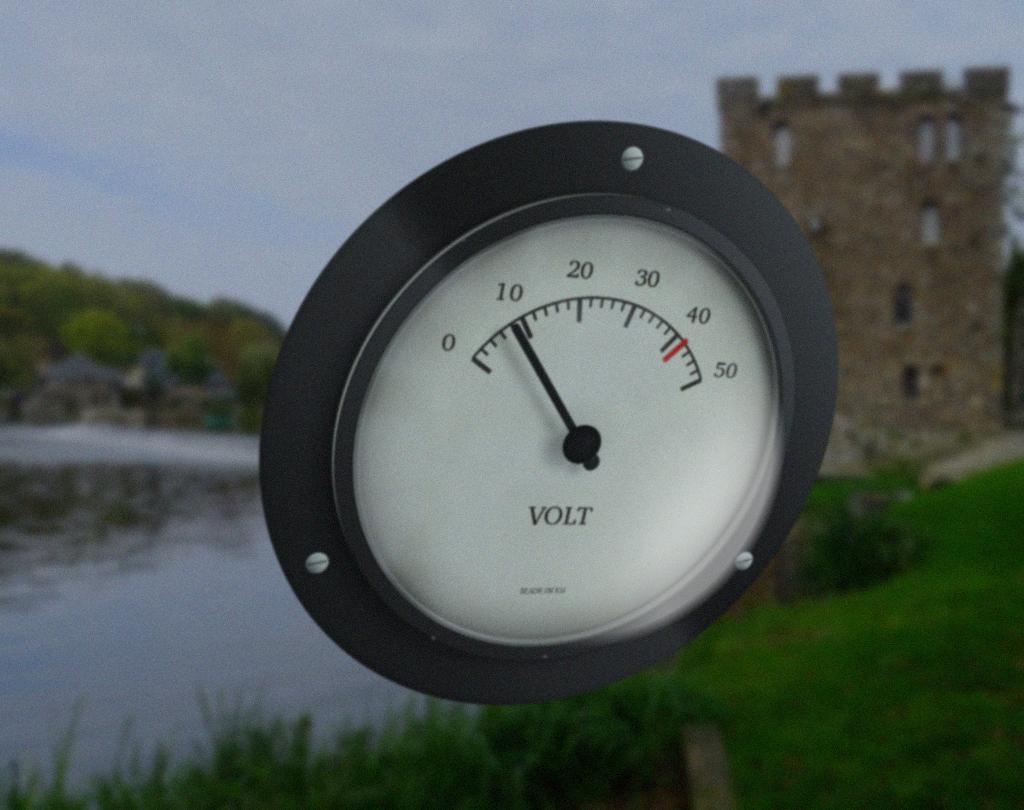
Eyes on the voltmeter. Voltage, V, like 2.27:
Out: 8
